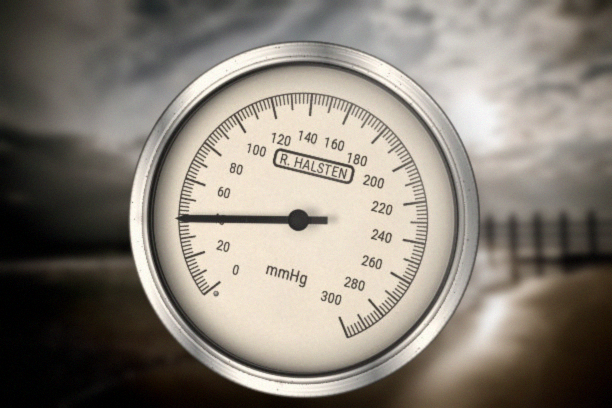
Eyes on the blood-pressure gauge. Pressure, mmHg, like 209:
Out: 40
